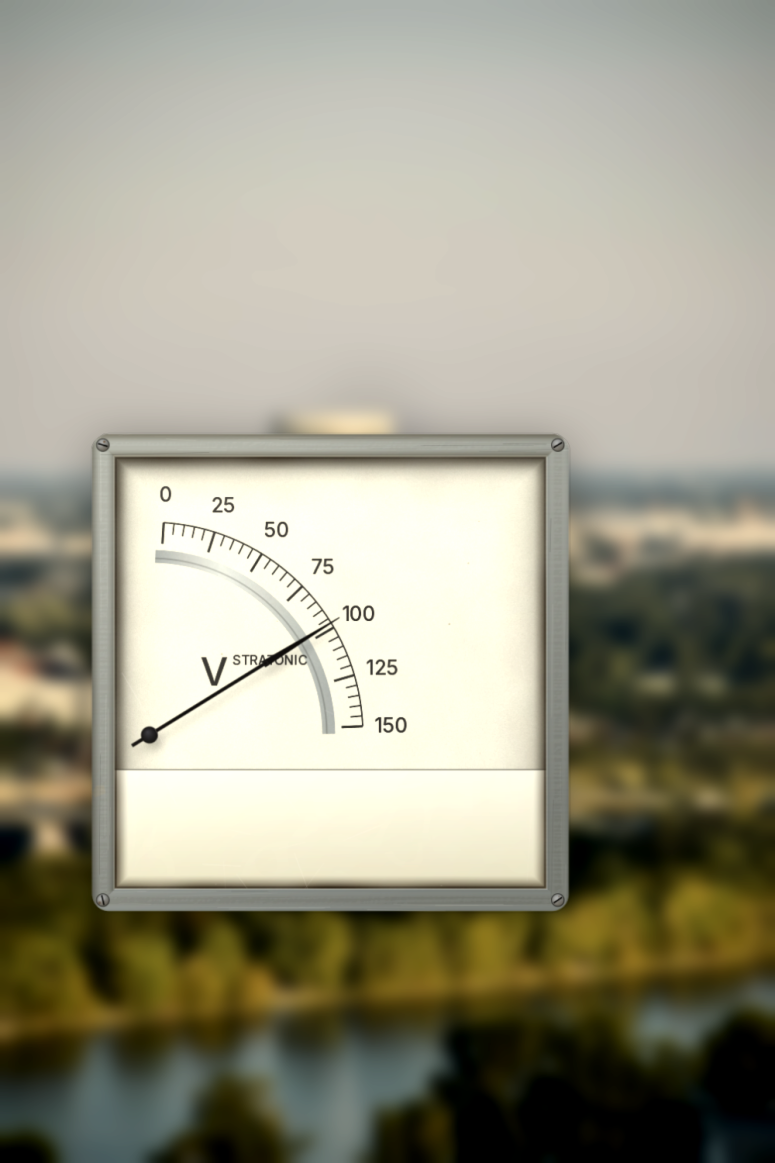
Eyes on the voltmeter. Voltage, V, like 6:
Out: 97.5
